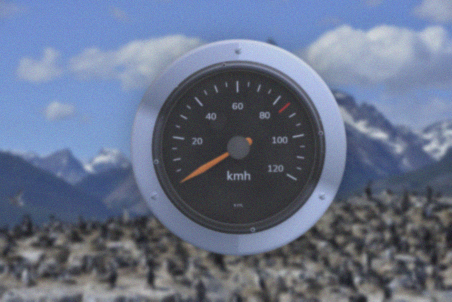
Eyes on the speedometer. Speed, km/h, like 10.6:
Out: 0
